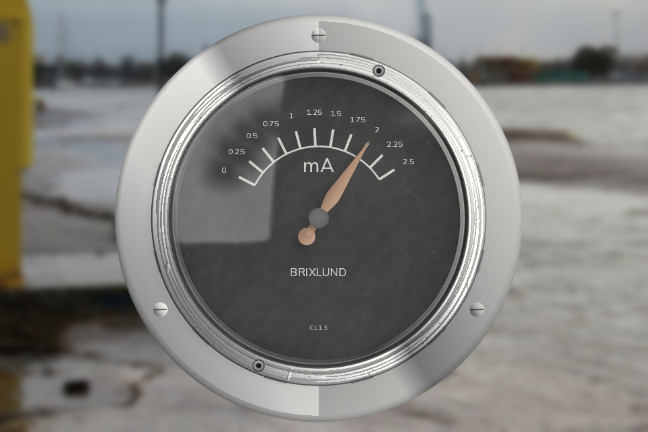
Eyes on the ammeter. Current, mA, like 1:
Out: 2
